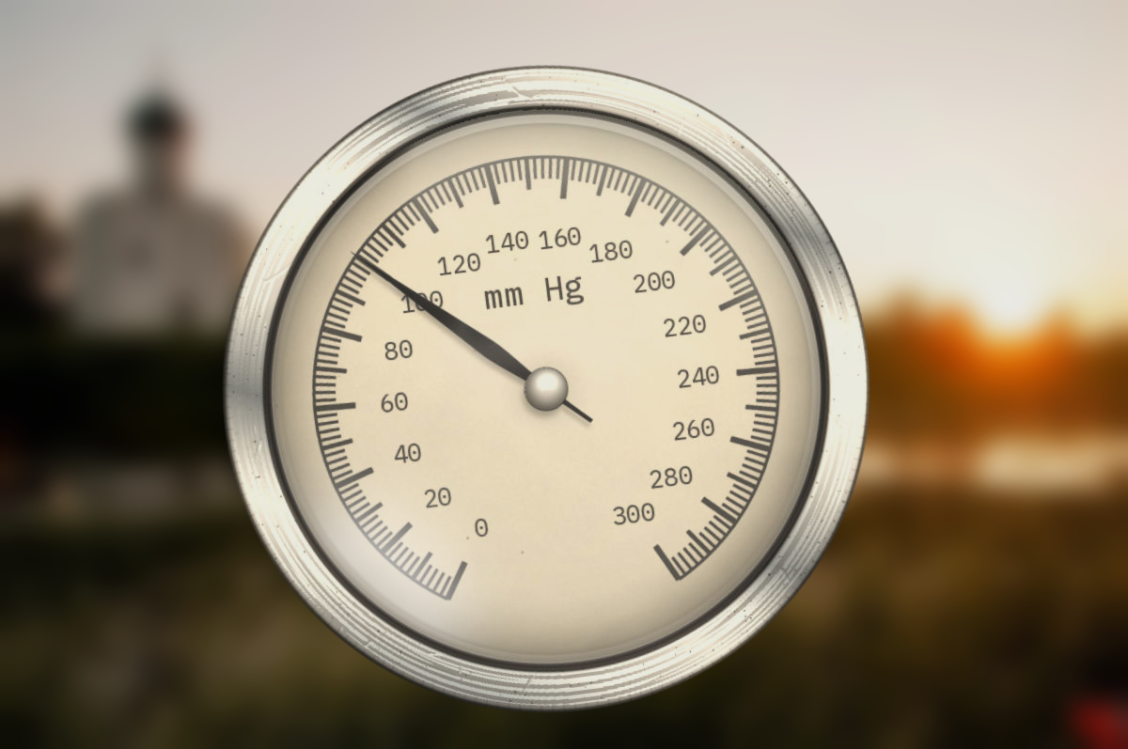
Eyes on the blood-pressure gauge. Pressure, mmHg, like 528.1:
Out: 100
